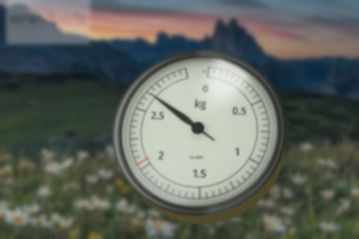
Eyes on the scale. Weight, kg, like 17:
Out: 2.65
